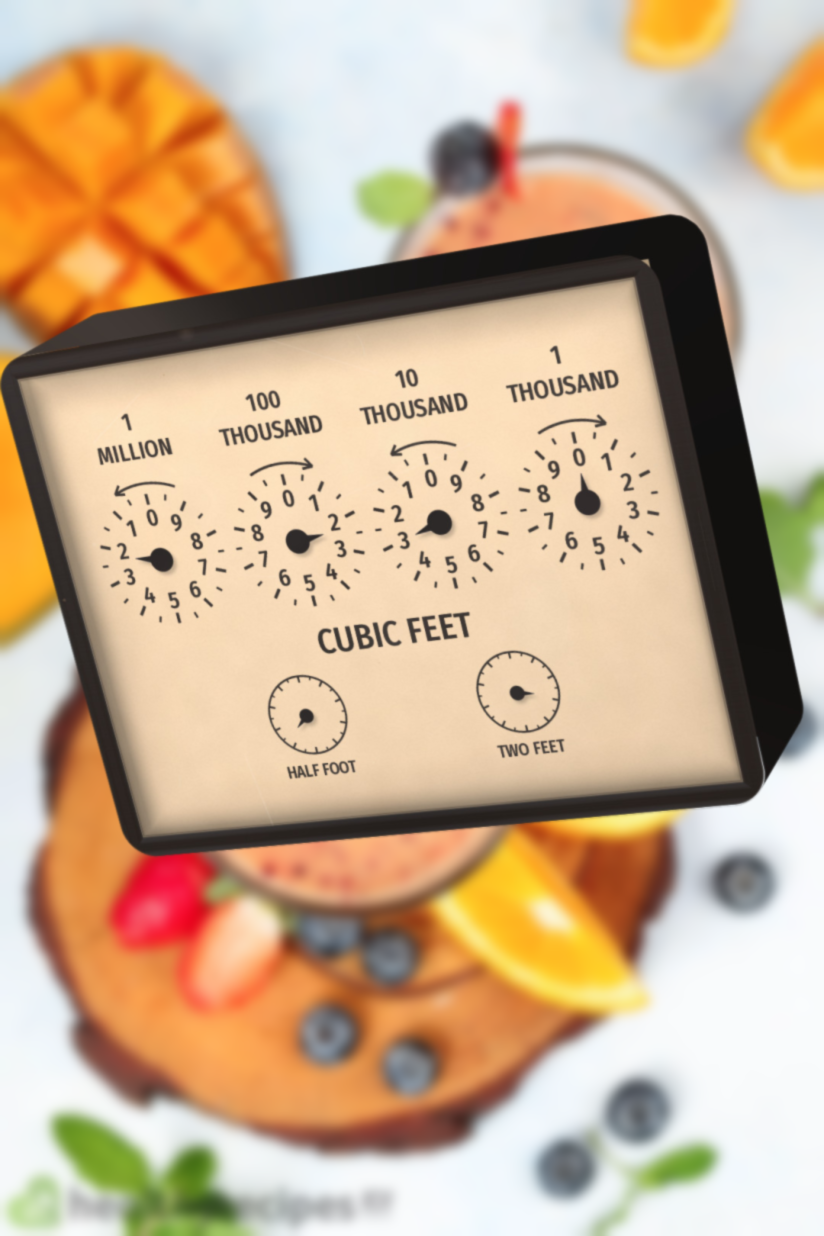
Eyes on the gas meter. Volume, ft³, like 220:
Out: 223000
